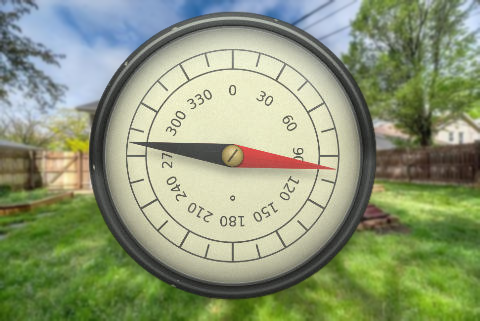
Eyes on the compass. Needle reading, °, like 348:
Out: 97.5
